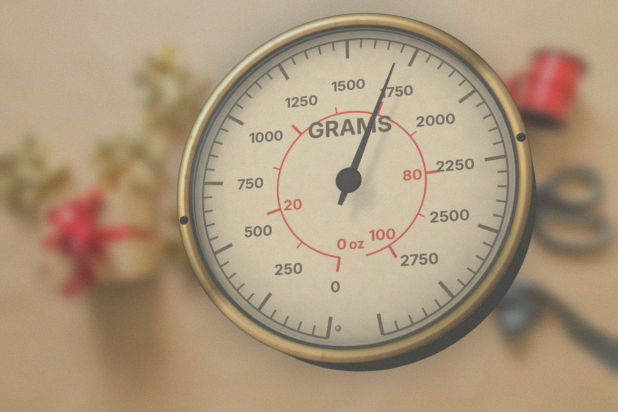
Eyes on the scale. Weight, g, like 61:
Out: 1700
